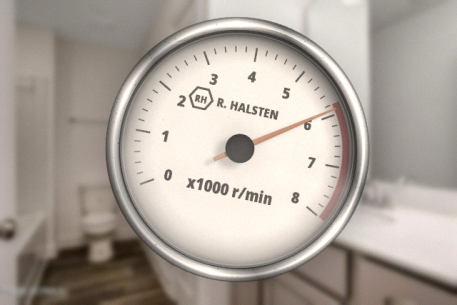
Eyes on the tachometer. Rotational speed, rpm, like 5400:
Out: 5900
